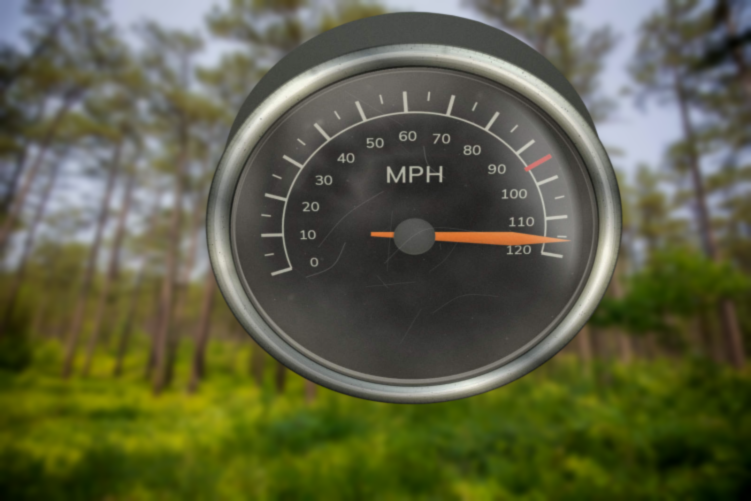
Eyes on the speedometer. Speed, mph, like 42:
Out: 115
